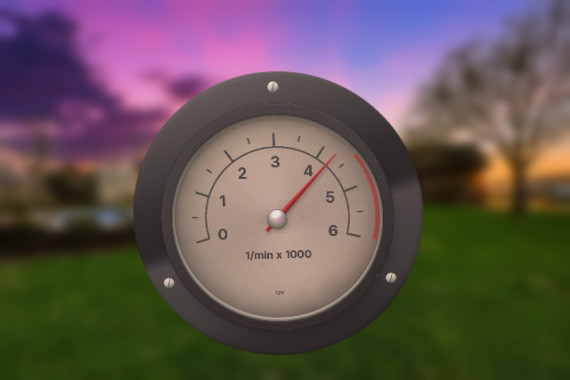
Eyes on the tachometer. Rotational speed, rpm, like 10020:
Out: 4250
